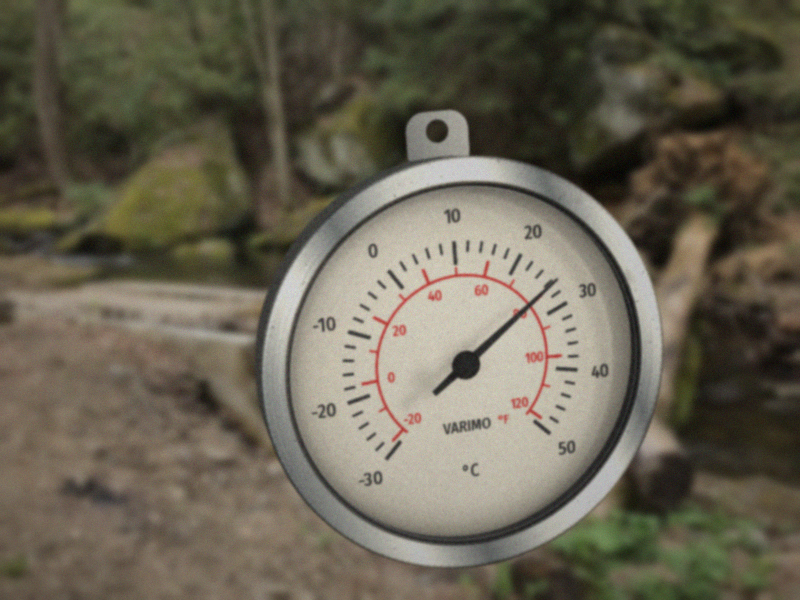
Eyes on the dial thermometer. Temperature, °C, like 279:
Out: 26
